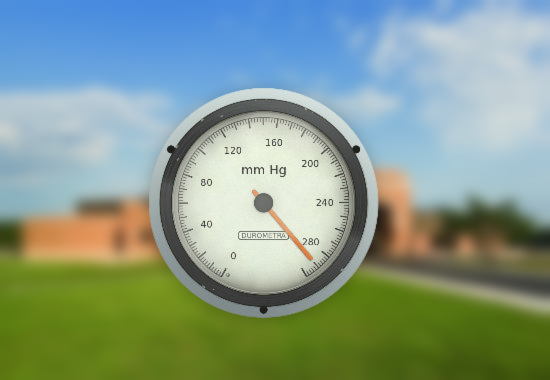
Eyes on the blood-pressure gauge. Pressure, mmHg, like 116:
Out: 290
